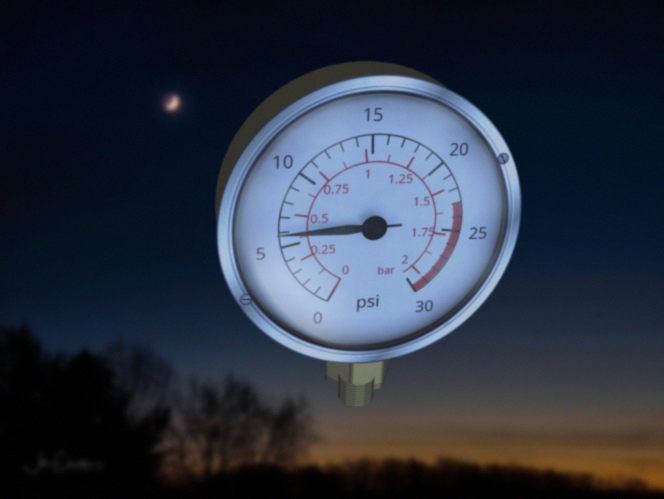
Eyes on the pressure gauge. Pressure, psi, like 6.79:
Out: 6
